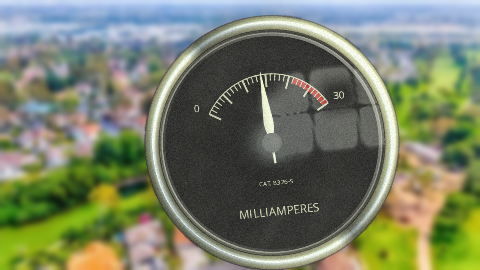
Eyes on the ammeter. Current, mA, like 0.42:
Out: 14
